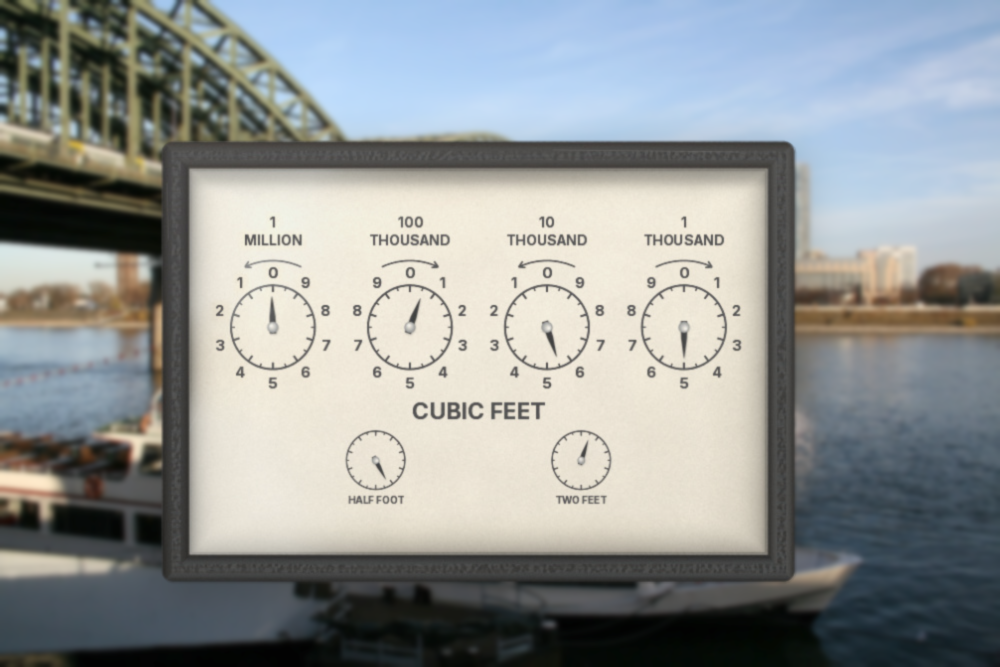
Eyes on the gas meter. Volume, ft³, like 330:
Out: 5500
